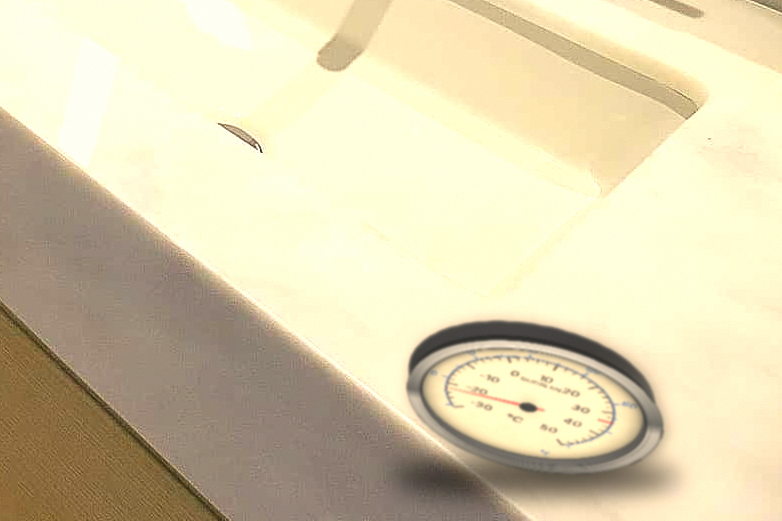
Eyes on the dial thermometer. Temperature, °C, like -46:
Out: -20
